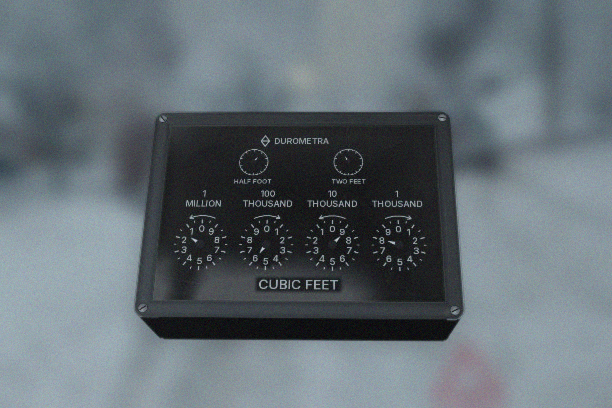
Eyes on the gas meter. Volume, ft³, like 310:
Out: 158800
